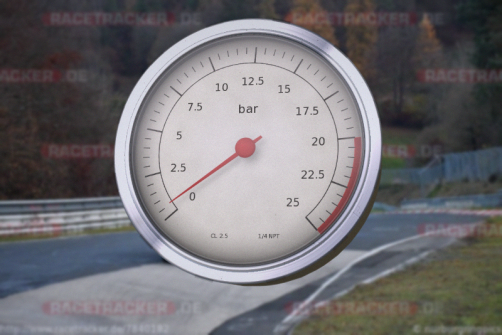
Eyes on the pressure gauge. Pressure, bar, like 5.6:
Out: 0.5
